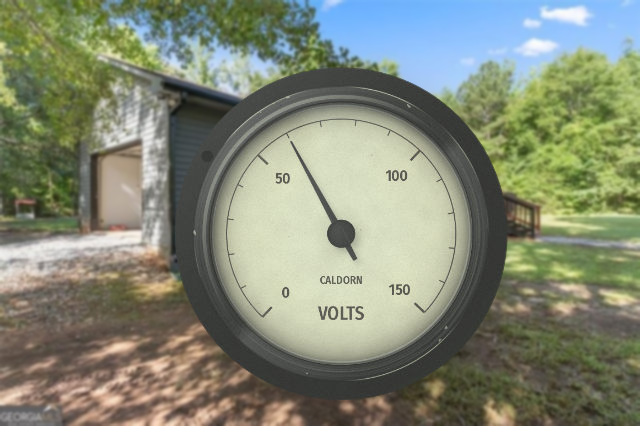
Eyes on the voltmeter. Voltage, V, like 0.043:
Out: 60
